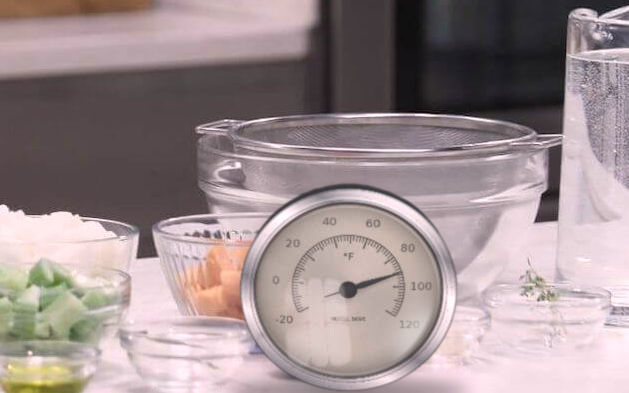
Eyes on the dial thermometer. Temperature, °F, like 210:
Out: 90
